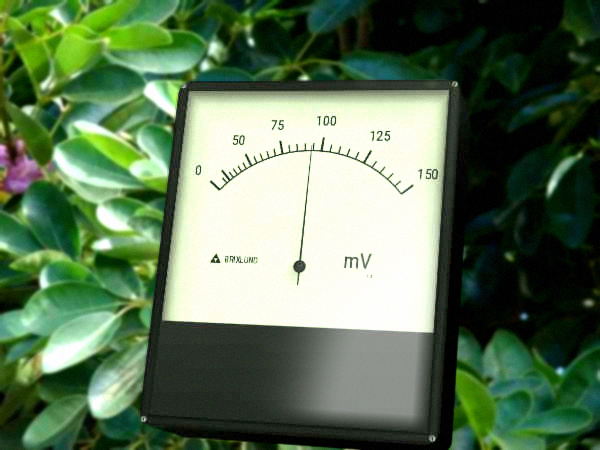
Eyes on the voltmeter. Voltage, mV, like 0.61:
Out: 95
